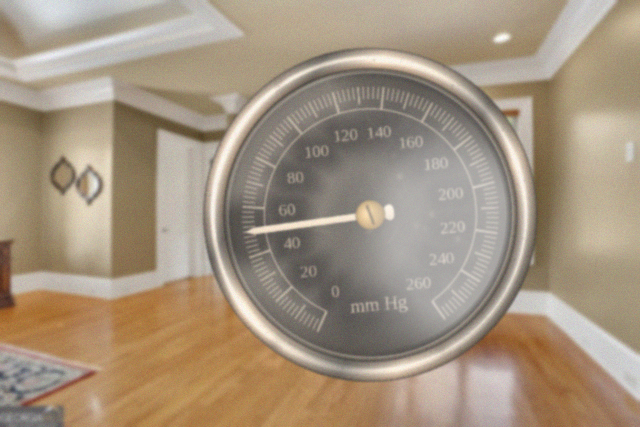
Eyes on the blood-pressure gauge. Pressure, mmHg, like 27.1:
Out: 50
